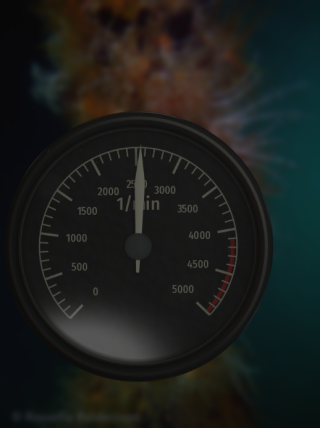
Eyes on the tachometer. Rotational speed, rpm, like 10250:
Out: 2550
